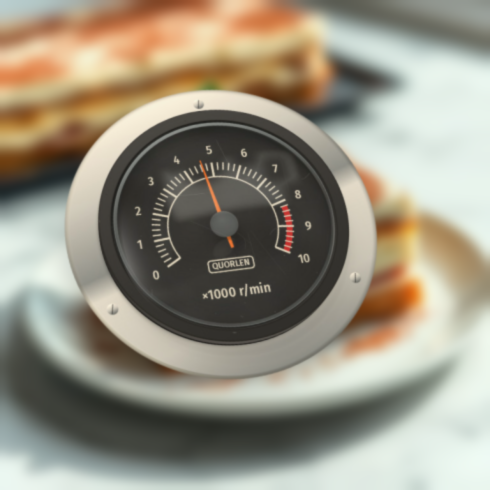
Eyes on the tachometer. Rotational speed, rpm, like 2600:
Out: 4600
